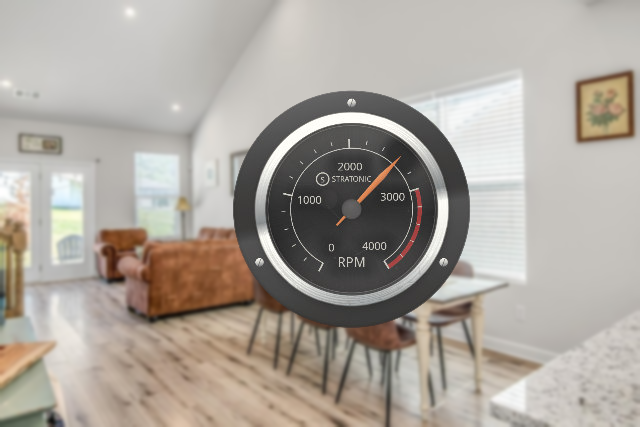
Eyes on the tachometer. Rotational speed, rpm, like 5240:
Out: 2600
